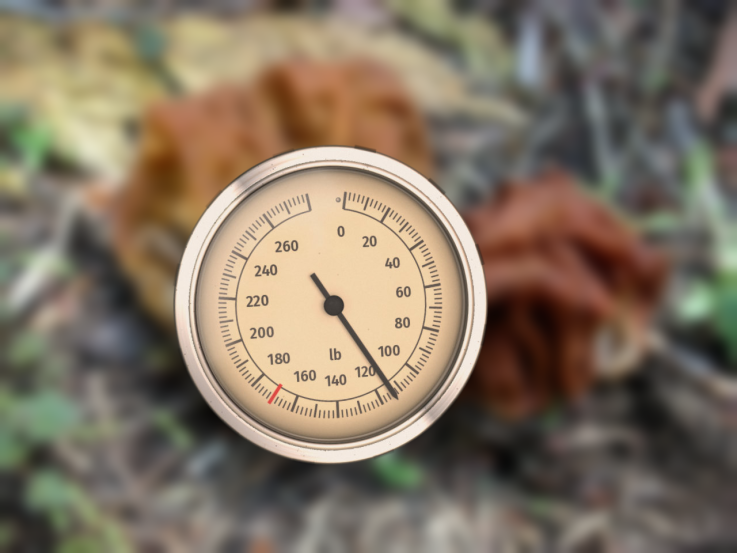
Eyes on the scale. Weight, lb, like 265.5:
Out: 114
